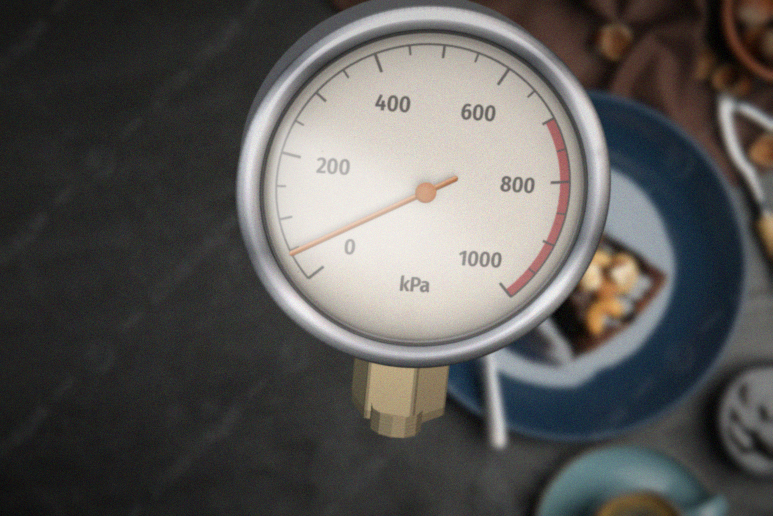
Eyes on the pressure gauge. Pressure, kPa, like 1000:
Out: 50
